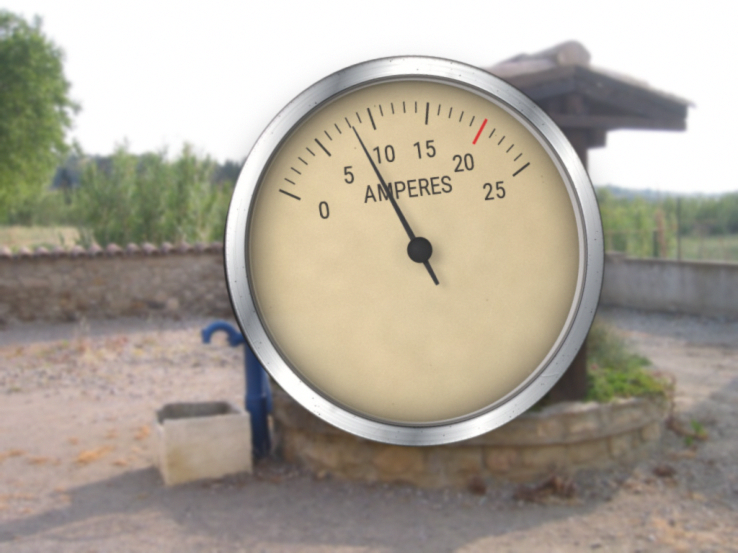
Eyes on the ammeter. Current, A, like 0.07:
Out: 8
